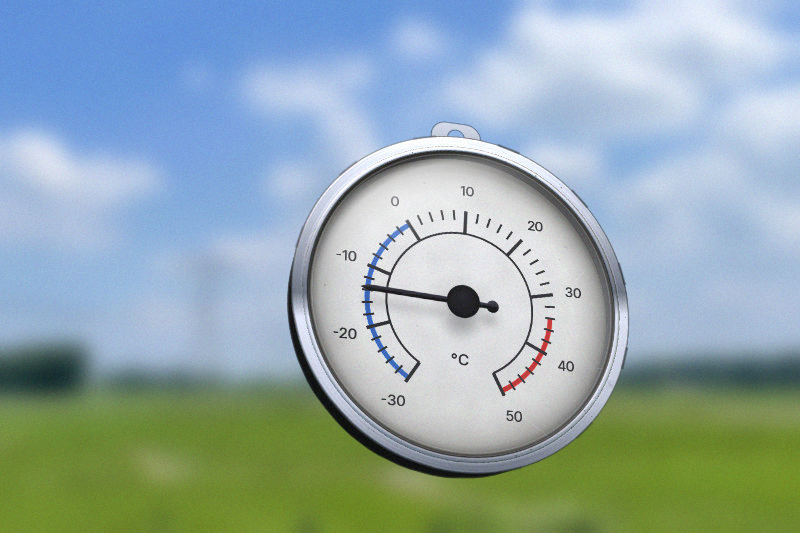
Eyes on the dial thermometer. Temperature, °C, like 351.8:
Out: -14
